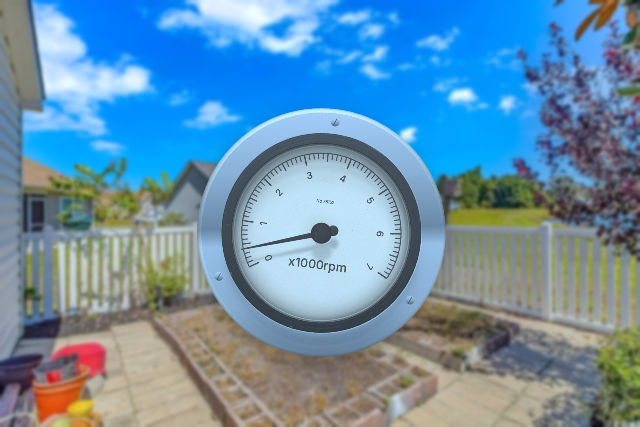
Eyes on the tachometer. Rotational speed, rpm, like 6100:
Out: 400
